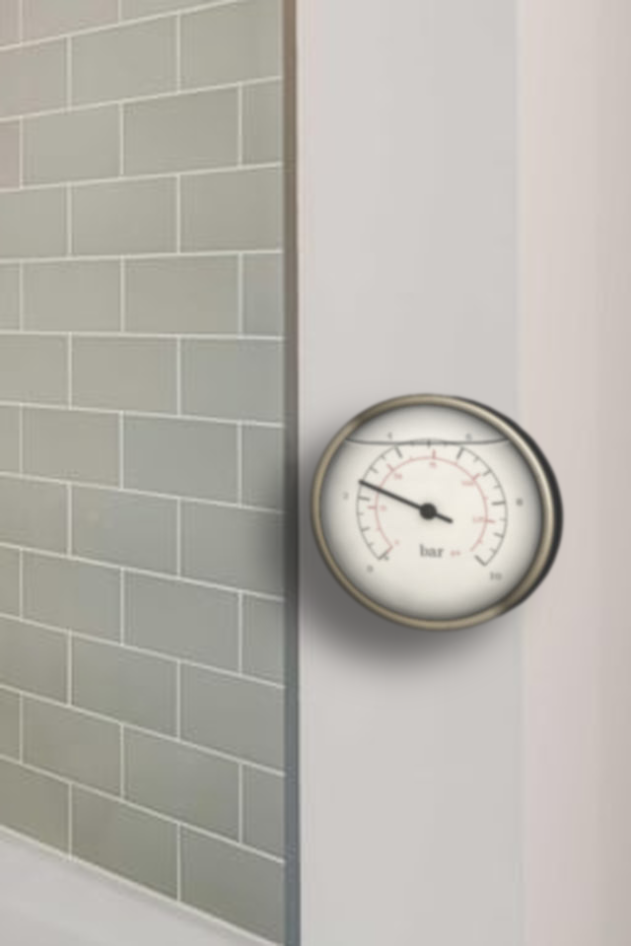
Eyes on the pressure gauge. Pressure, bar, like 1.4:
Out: 2.5
